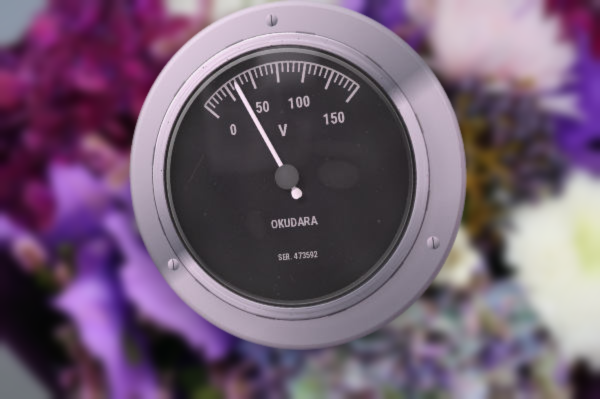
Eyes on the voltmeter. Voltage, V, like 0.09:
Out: 35
